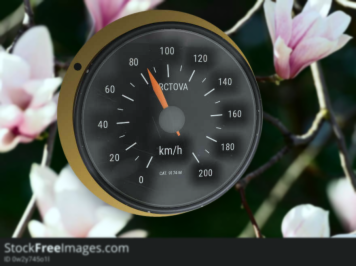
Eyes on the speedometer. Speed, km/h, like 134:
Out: 85
